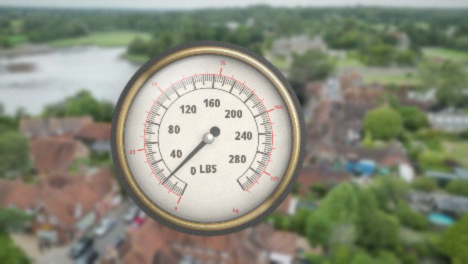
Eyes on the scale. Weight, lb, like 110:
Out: 20
